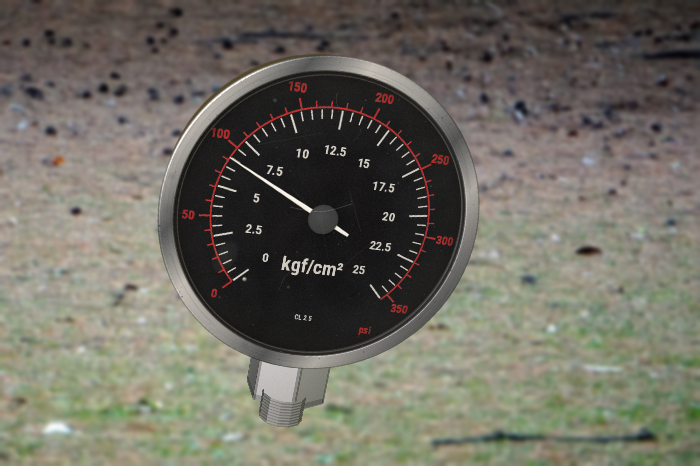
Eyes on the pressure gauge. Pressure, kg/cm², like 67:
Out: 6.5
